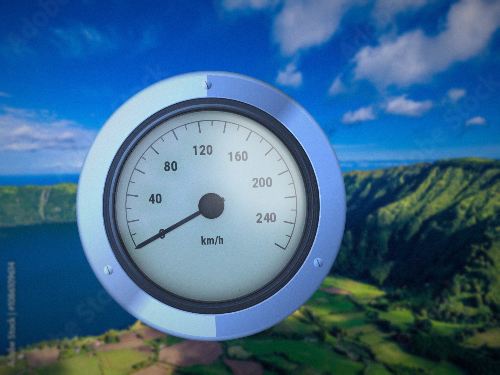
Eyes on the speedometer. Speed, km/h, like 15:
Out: 0
